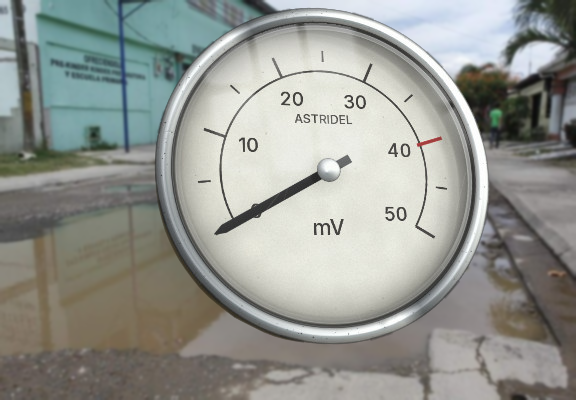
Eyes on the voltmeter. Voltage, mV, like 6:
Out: 0
